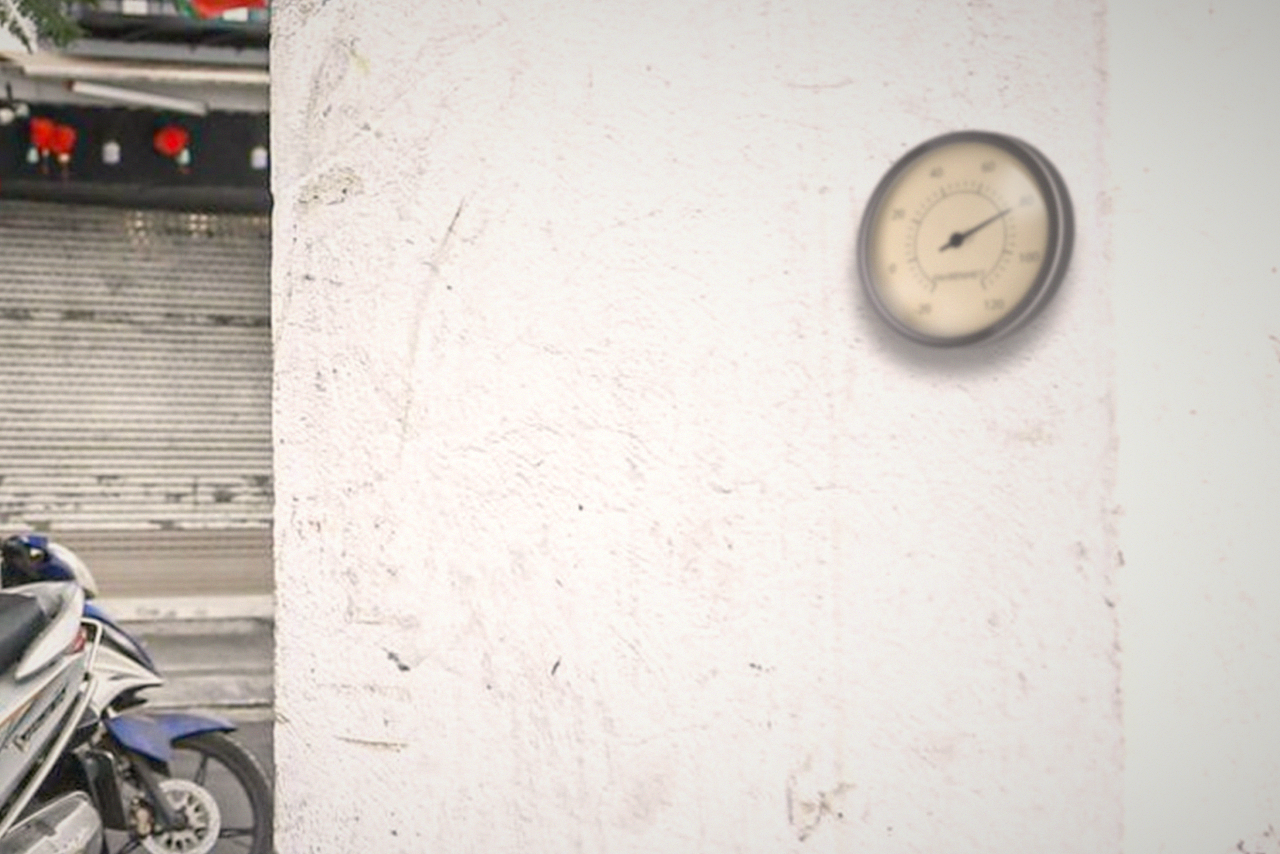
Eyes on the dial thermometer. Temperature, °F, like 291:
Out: 80
